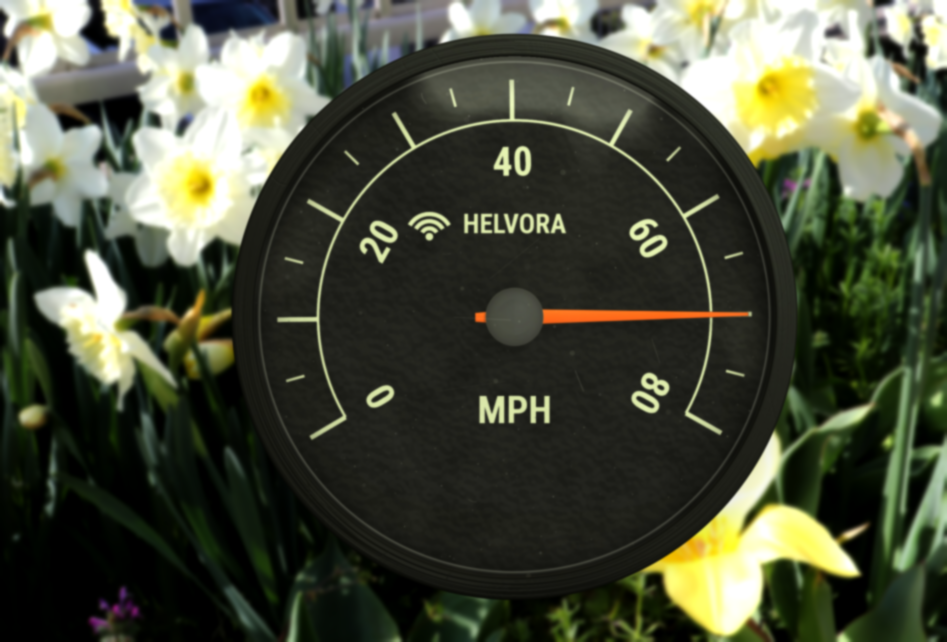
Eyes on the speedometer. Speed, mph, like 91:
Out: 70
